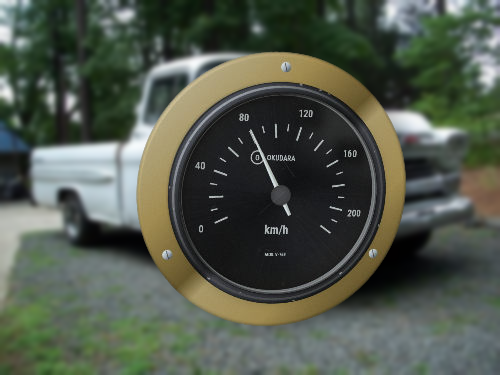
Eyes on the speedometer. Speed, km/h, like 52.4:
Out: 80
